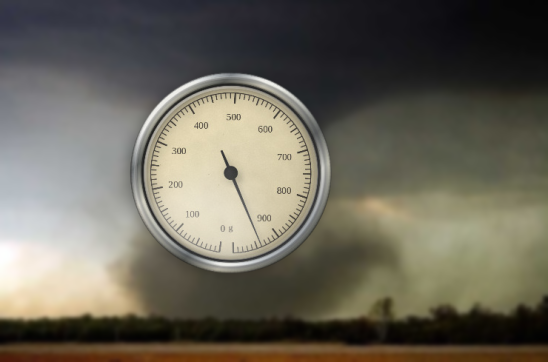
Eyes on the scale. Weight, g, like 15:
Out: 940
